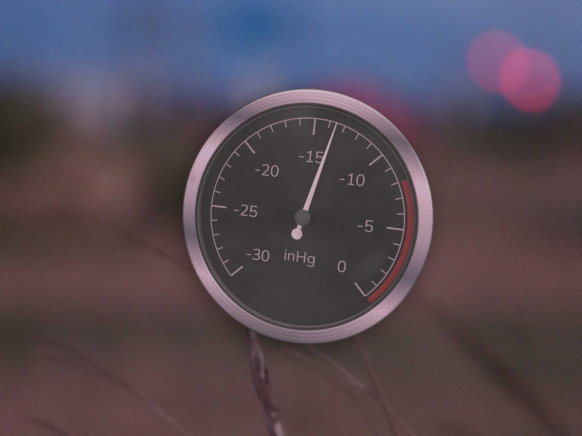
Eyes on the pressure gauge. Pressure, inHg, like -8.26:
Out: -13.5
